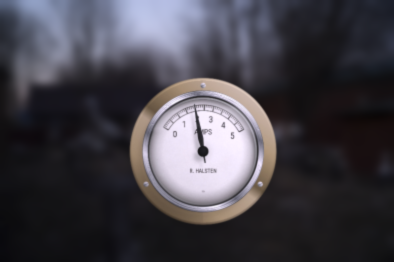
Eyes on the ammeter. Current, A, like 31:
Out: 2
